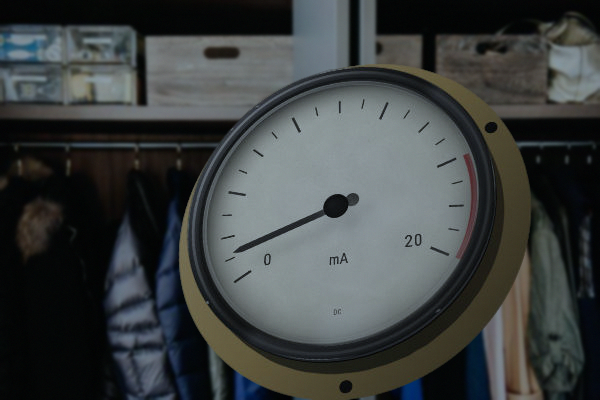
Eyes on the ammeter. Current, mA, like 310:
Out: 1
